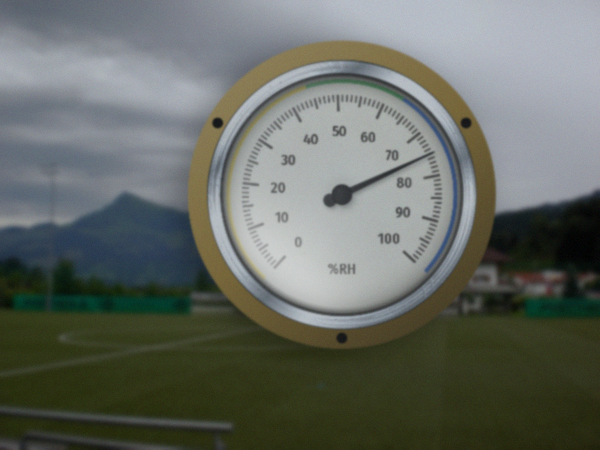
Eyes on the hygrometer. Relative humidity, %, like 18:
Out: 75
